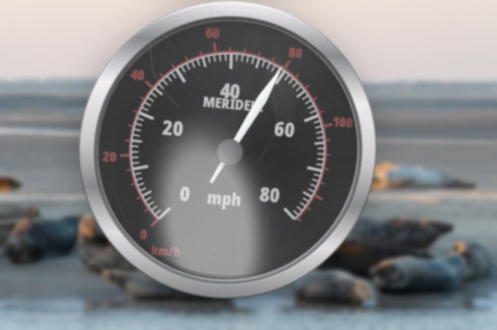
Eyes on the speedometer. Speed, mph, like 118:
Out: 49
